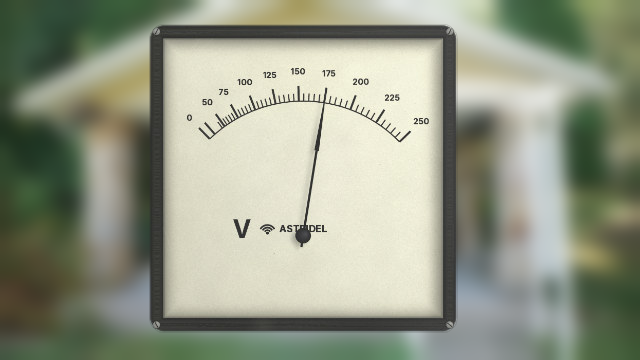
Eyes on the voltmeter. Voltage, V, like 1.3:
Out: 175
